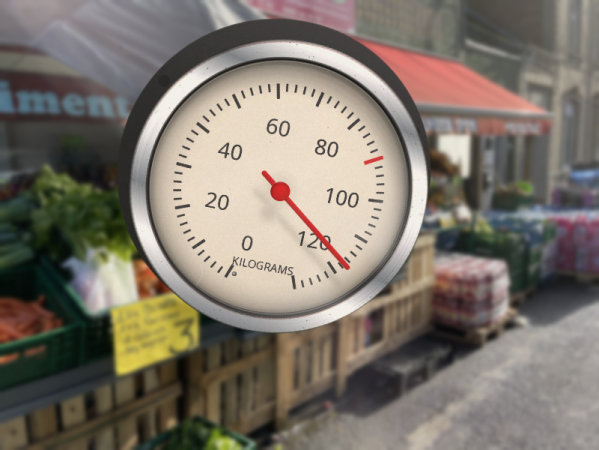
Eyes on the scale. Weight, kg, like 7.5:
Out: 117
